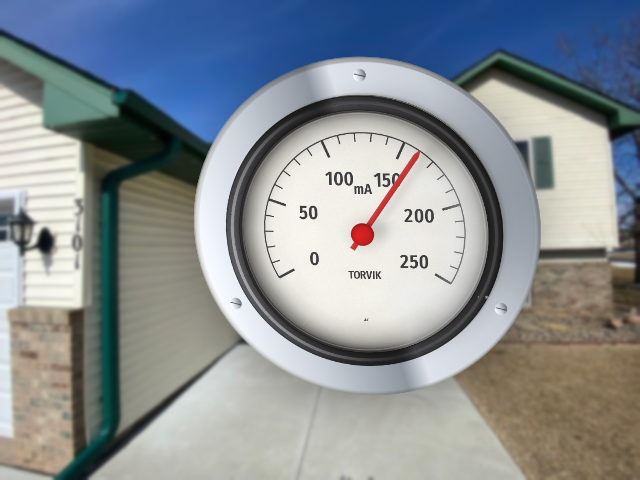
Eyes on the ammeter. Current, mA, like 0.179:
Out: 160
